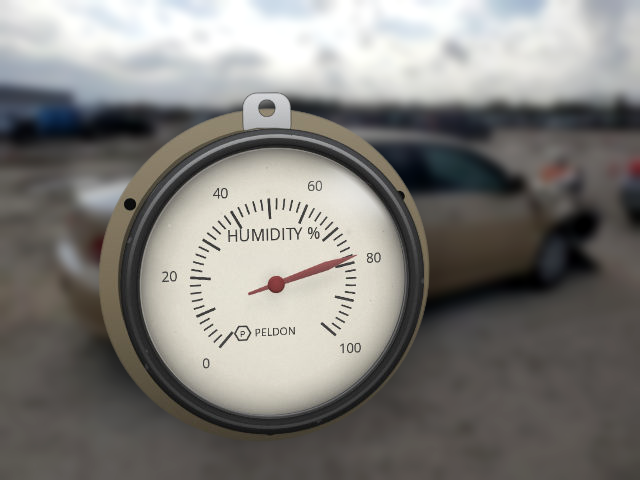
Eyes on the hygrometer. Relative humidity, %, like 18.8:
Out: 78
